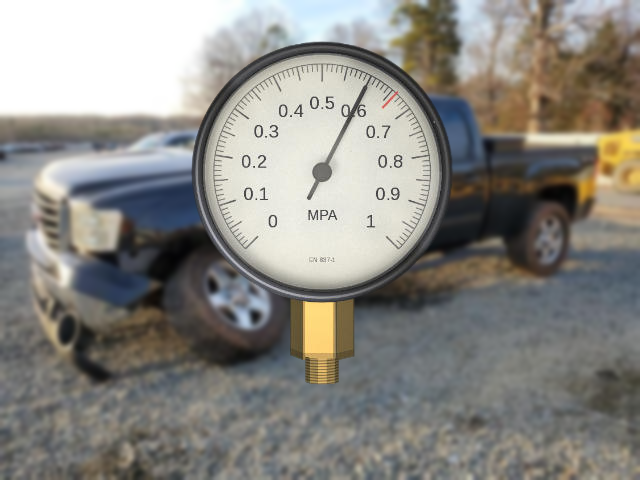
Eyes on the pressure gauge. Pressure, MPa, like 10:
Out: 0.6
